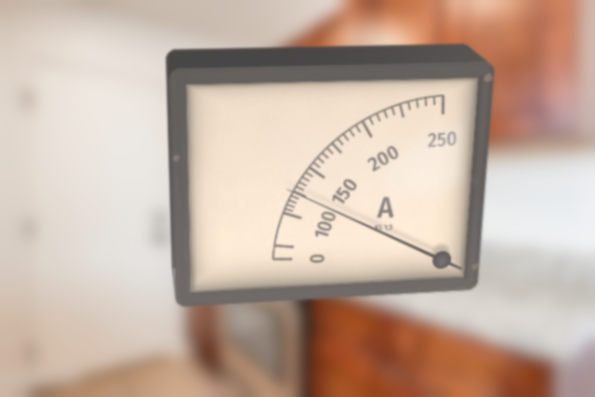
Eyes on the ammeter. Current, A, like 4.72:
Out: 125
